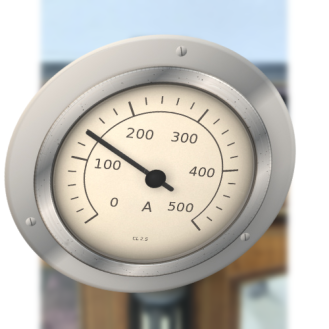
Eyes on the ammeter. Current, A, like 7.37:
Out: 140
